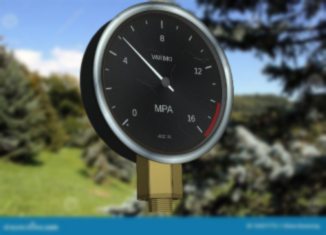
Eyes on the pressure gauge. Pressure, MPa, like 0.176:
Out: 5
